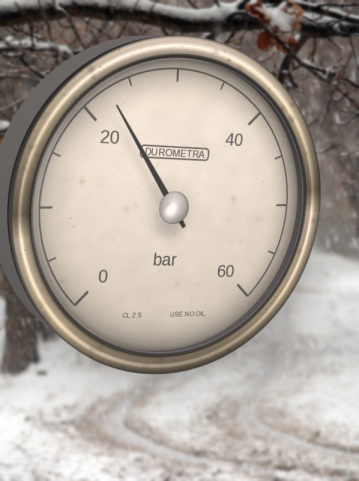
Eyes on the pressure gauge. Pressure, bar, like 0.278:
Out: 22.5
